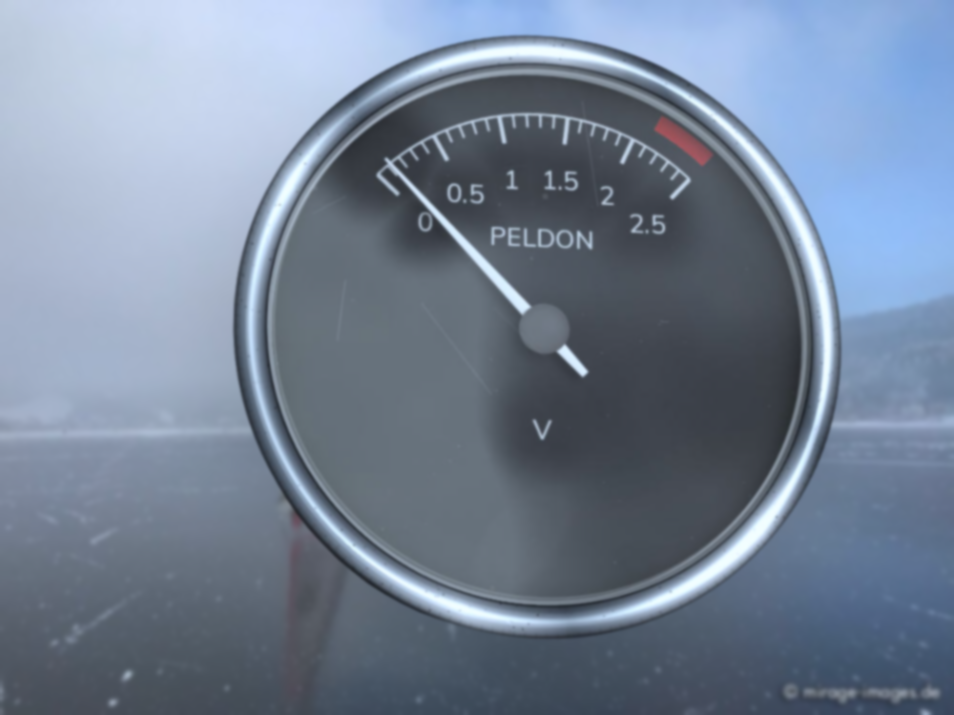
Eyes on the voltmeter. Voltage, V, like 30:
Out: 0.1
